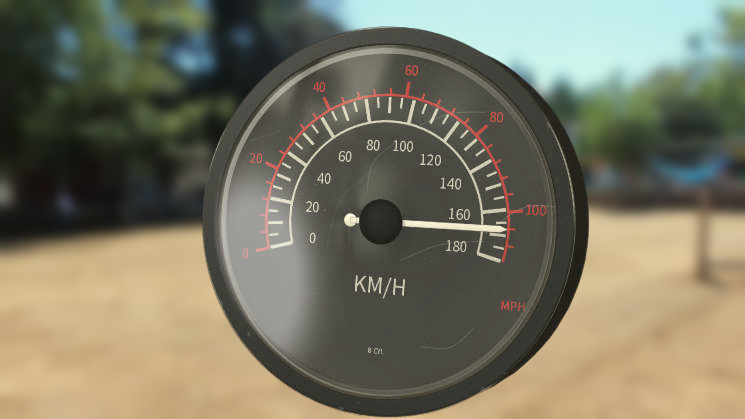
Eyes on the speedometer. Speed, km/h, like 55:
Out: 167.5
